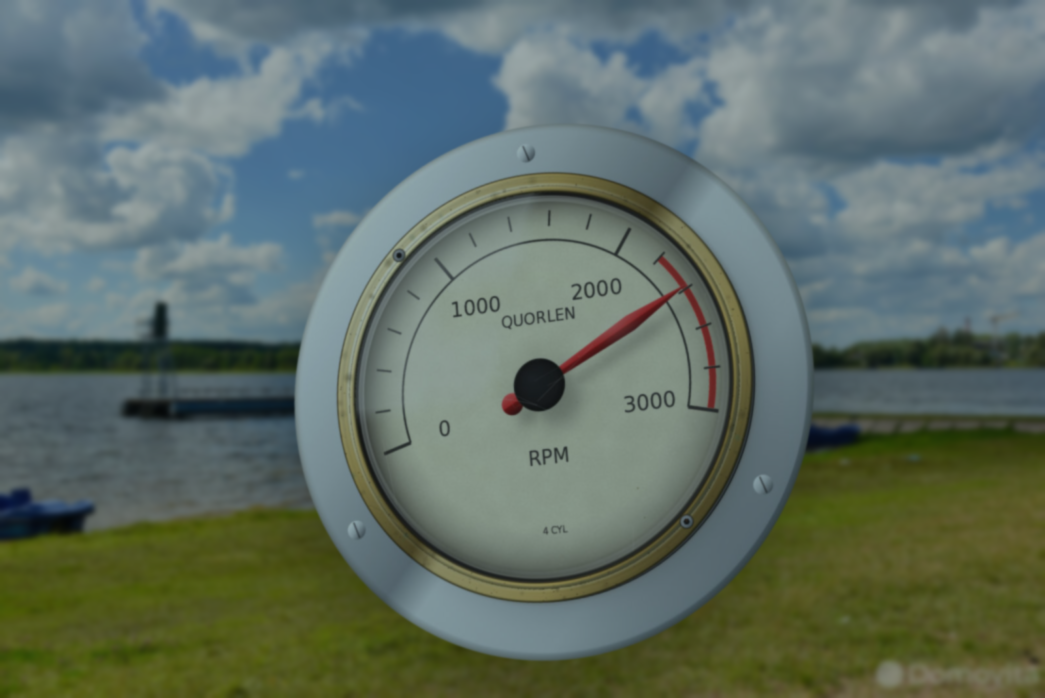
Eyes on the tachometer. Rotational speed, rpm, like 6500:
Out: 2400
